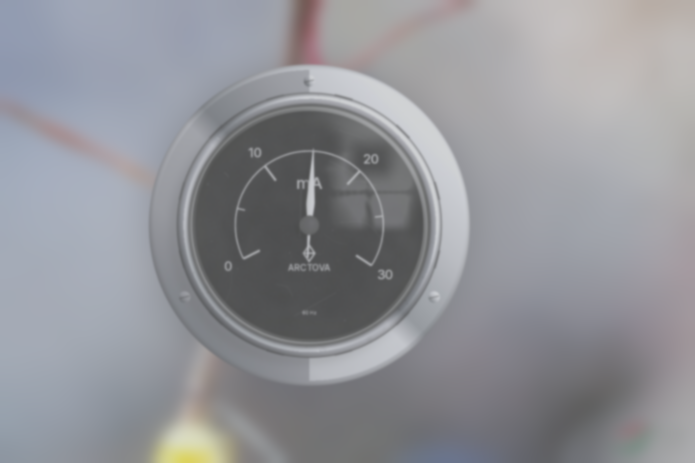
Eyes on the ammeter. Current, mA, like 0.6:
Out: 15
